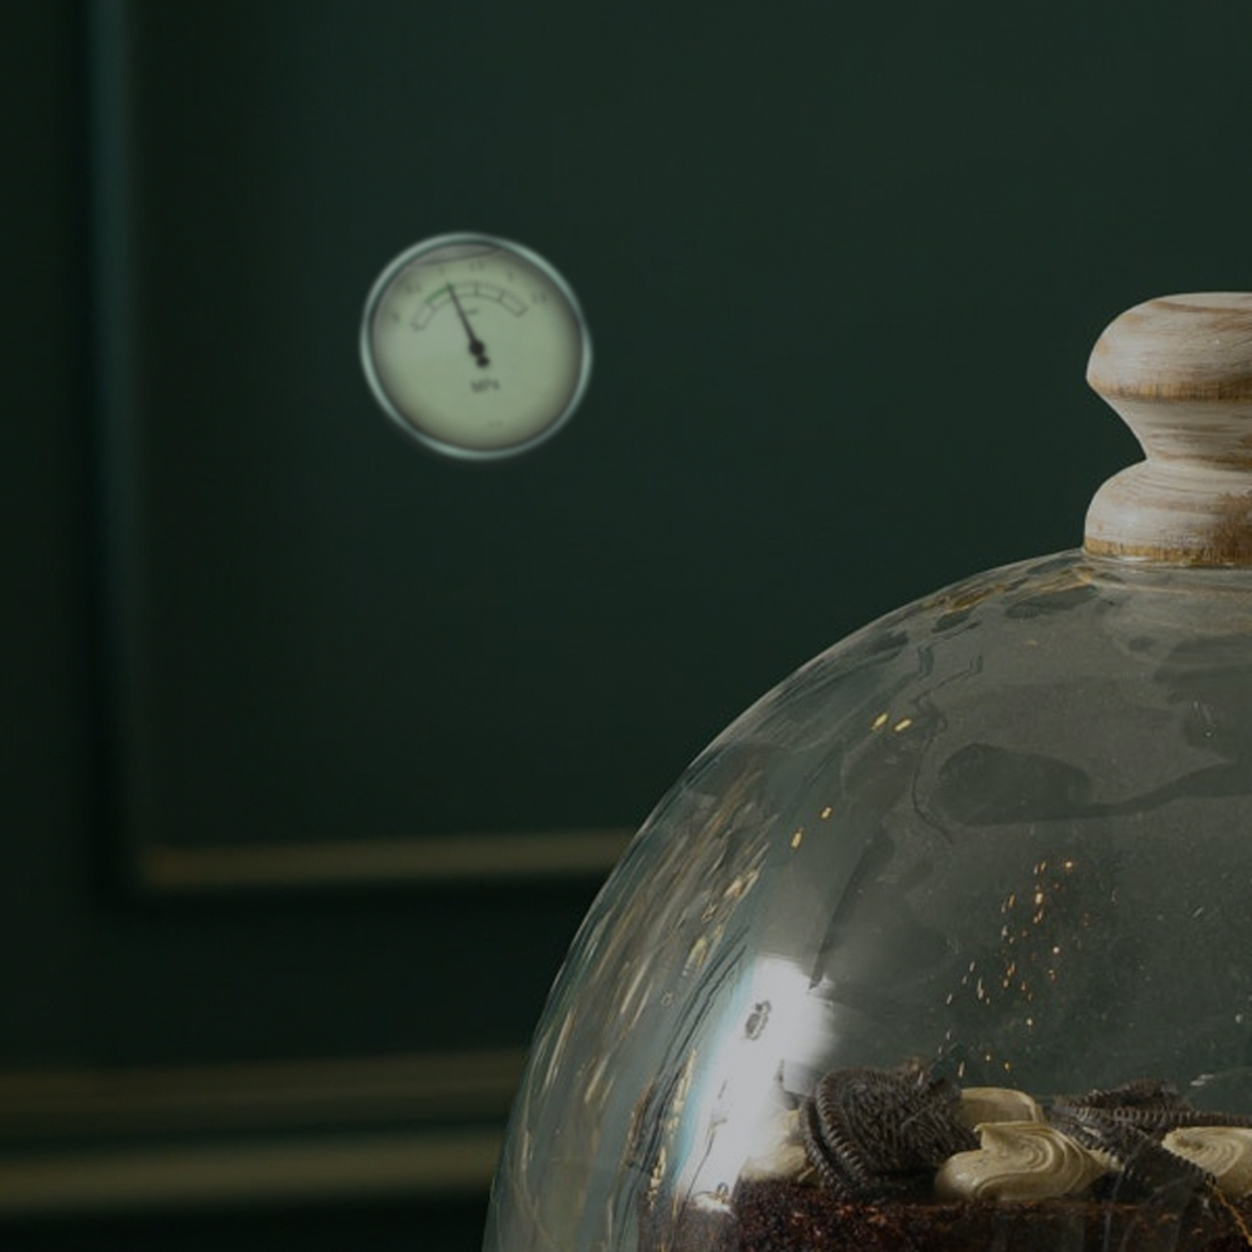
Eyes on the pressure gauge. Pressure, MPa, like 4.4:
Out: 1
